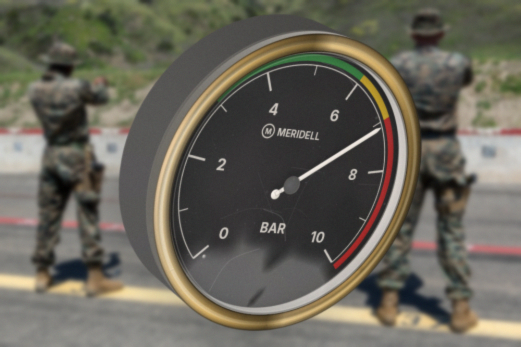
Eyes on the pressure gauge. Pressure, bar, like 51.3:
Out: 7
